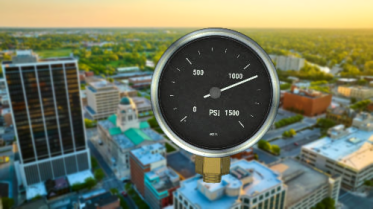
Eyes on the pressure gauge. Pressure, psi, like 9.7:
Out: 1100
